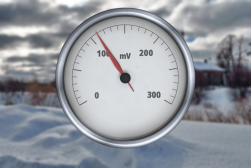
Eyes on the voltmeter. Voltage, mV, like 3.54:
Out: 110
